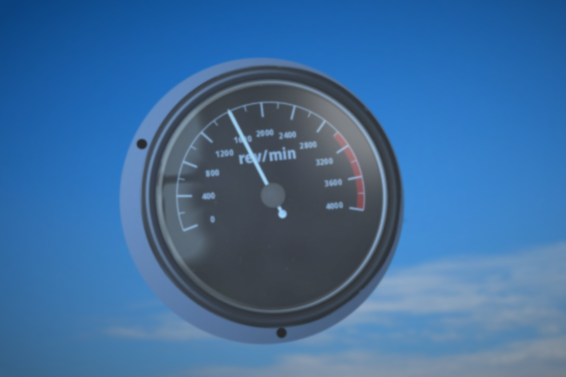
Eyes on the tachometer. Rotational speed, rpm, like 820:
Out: 1600
